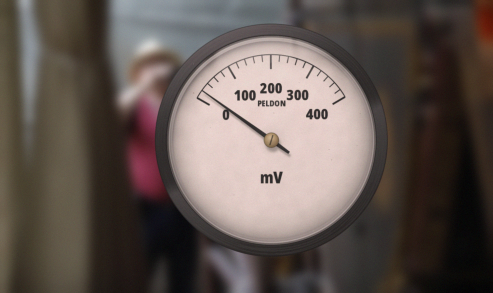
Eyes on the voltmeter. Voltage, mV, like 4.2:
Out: 20
